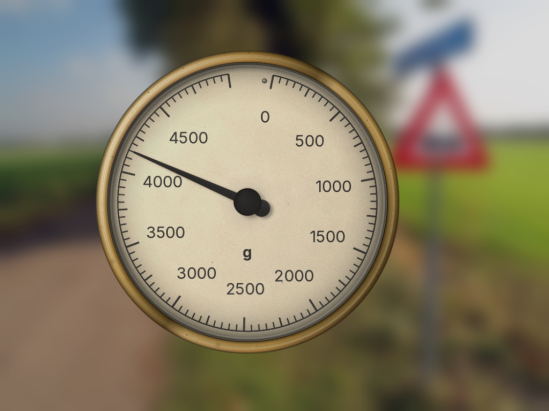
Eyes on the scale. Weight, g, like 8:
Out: 4150
